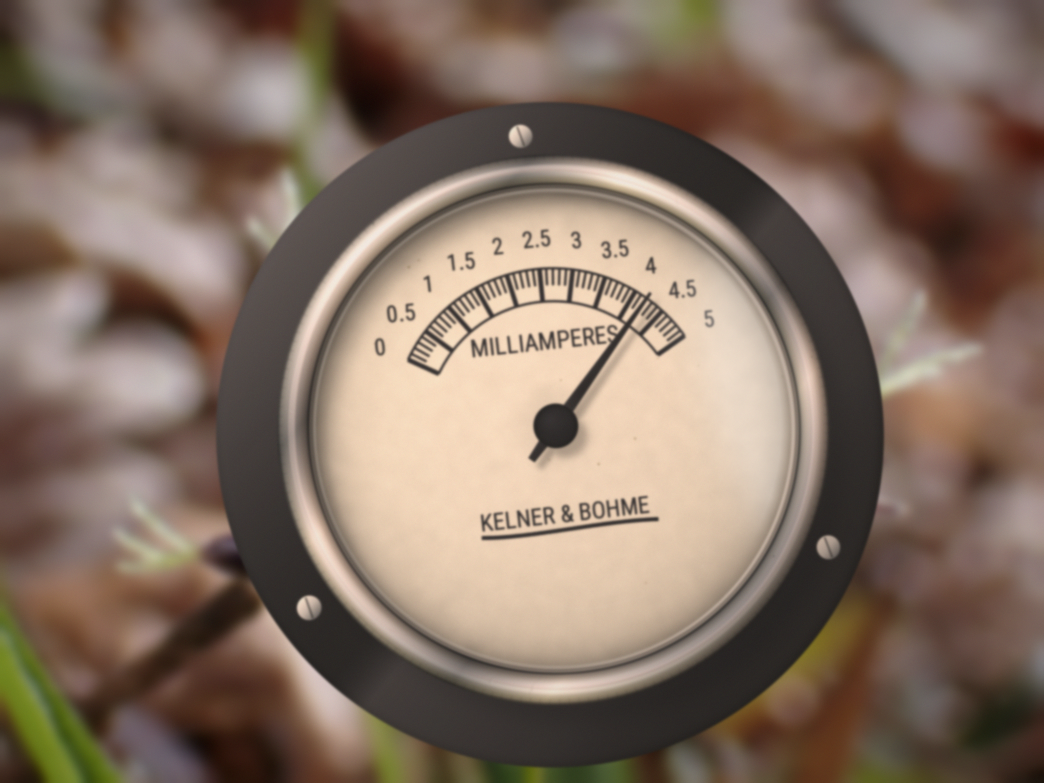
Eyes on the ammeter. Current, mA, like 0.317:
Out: 4.2
